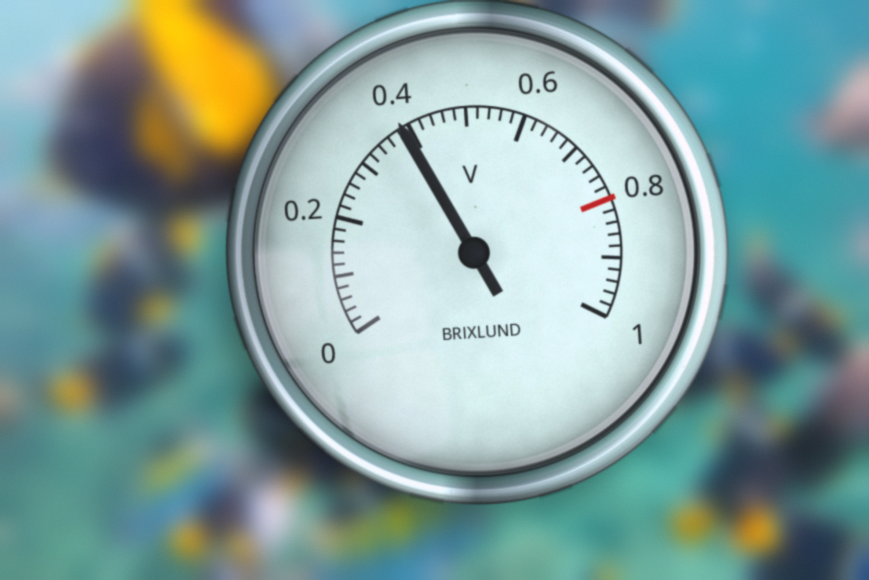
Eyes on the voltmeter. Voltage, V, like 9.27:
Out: 0.39
